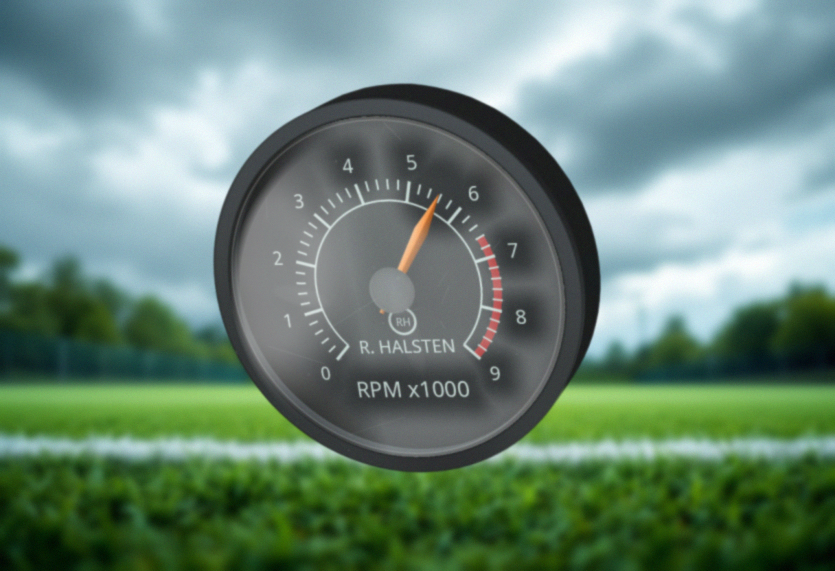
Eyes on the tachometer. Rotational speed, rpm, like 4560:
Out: 5600
